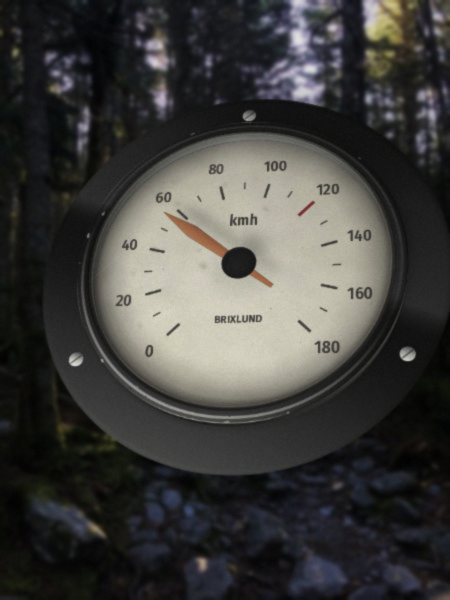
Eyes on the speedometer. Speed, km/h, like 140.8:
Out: 55
